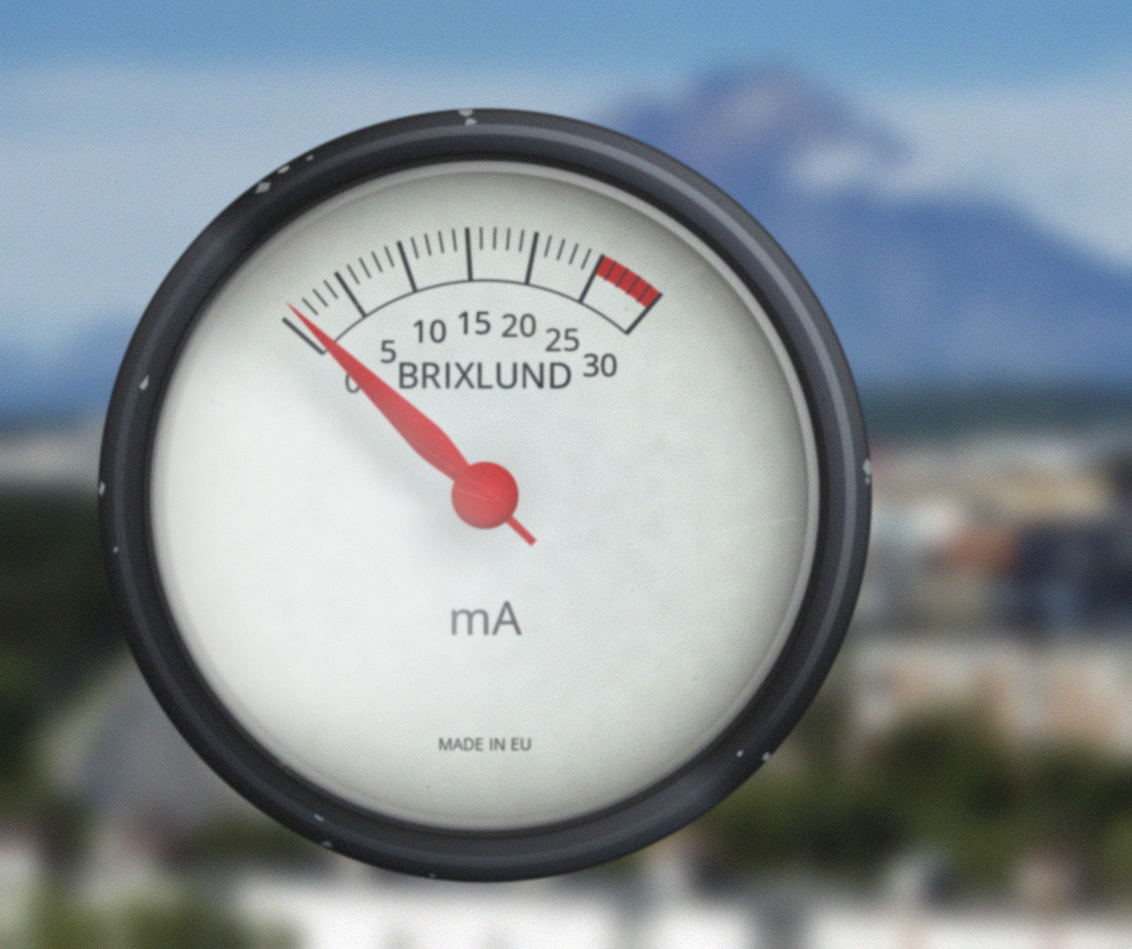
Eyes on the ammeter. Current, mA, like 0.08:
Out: 1
